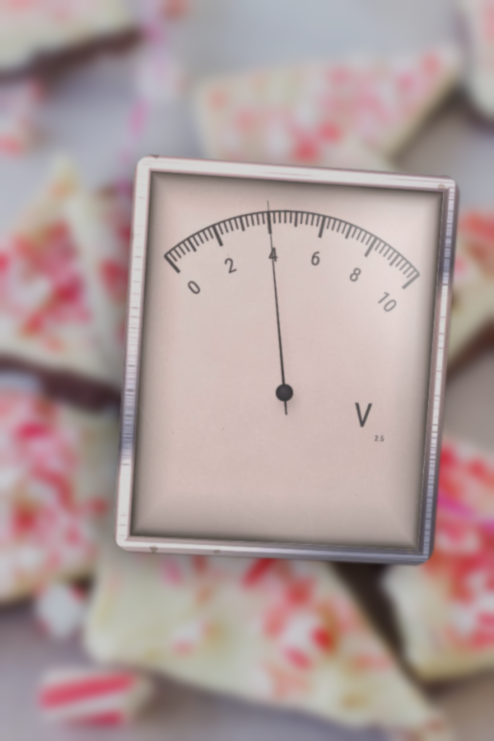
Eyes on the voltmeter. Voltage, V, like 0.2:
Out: 4
